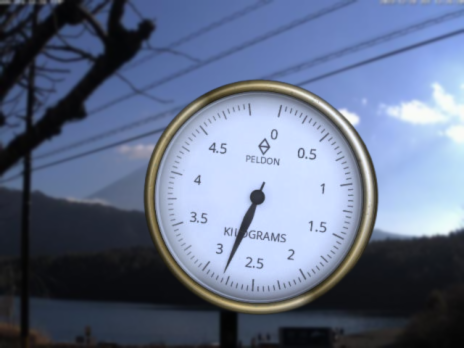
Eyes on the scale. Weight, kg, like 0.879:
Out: 2.8
